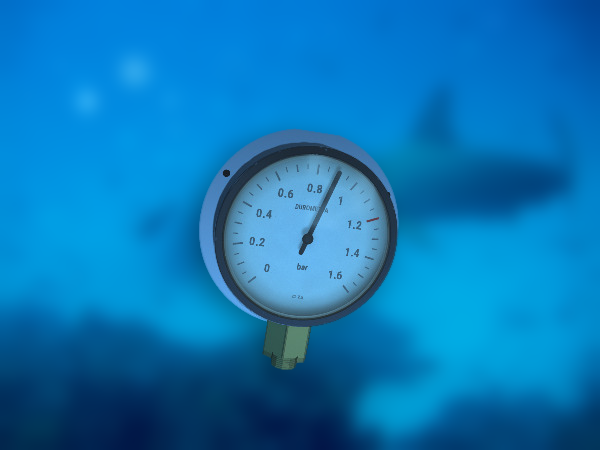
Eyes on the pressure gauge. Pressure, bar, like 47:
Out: 0.9
